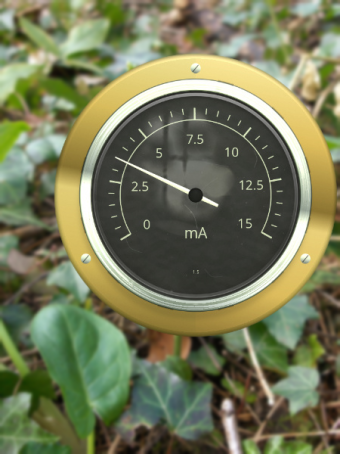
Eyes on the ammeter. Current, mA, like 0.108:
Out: 3.5
